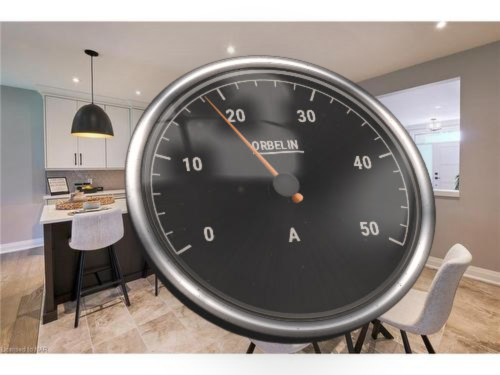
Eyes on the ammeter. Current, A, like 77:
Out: 18
